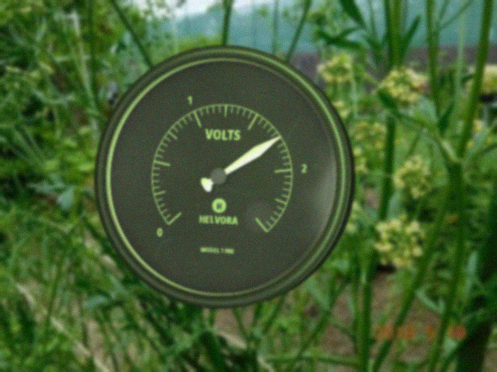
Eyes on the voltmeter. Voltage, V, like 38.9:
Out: 1.75
